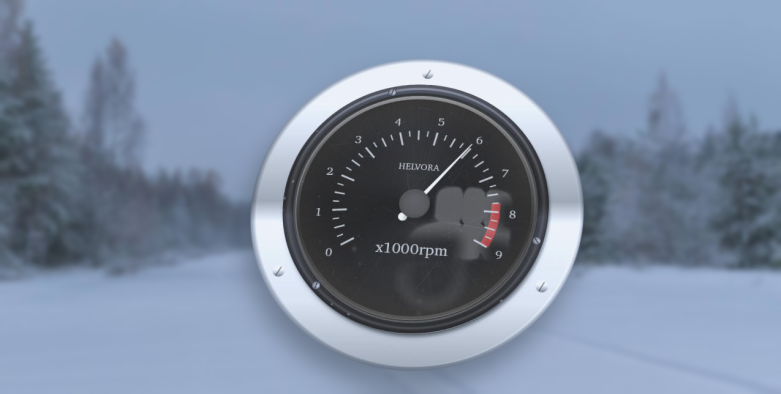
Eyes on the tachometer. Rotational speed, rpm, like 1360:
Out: 6000
